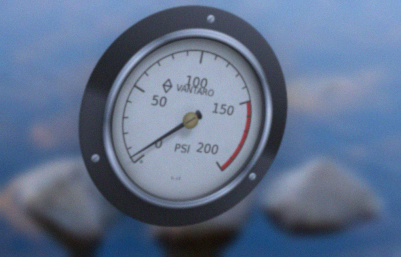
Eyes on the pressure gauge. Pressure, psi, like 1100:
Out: 5
